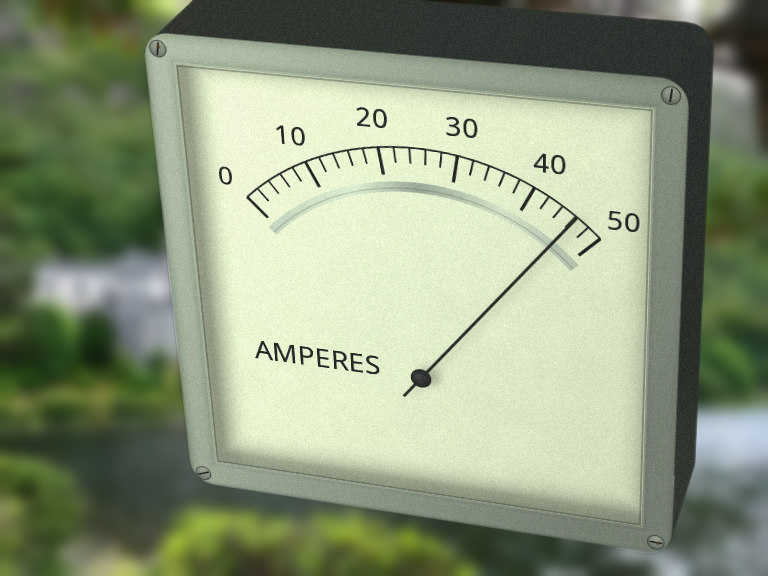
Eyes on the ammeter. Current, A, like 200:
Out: 46
